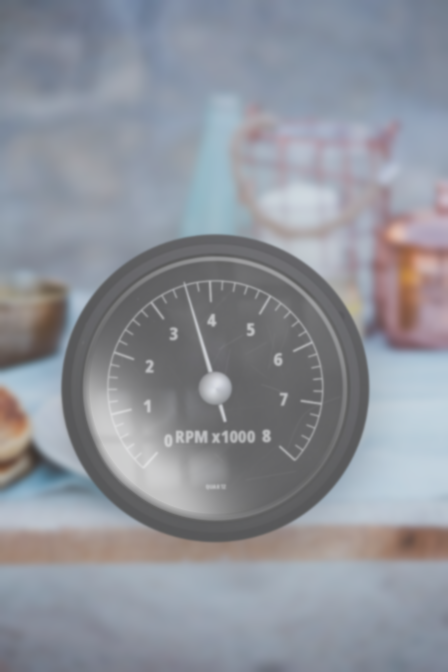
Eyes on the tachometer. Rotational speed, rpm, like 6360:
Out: 3600
